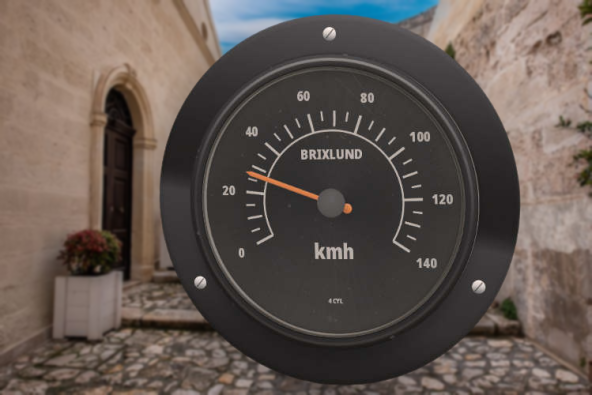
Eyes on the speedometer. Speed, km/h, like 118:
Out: 27.5
